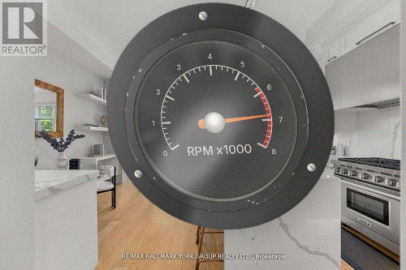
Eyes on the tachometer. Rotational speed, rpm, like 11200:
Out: 6800
